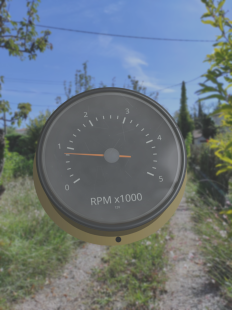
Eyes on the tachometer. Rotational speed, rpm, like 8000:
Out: 800
